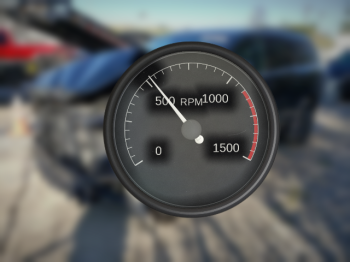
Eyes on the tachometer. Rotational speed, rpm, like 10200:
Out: 525
